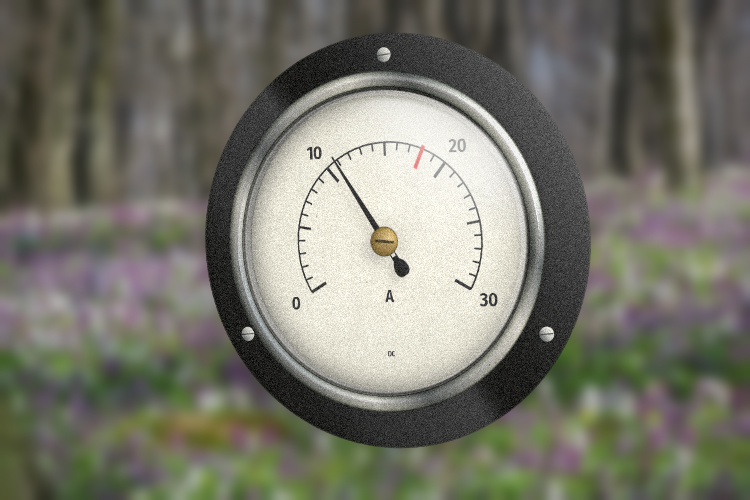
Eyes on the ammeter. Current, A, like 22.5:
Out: 11
